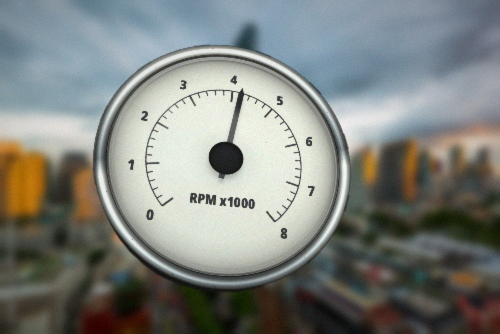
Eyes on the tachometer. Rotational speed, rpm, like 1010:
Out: 4200
